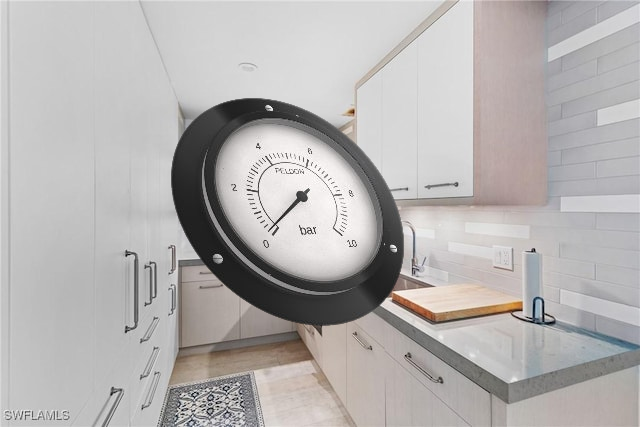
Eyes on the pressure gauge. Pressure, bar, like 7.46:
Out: 0.2
